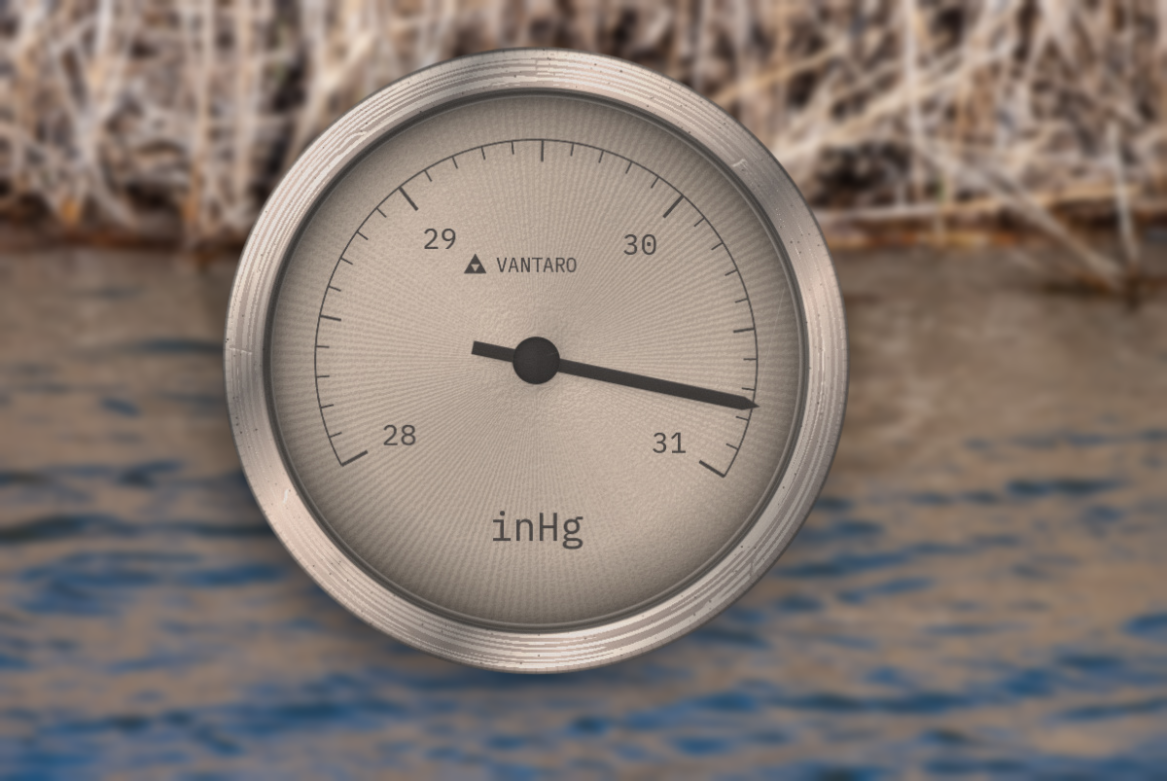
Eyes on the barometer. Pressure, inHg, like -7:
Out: 30.75
